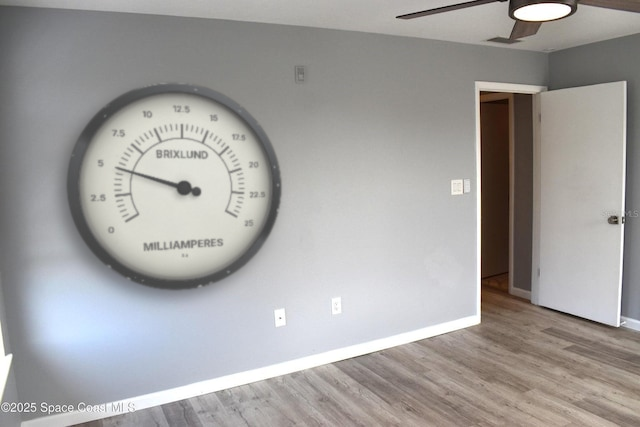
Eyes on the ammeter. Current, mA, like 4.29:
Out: 5
